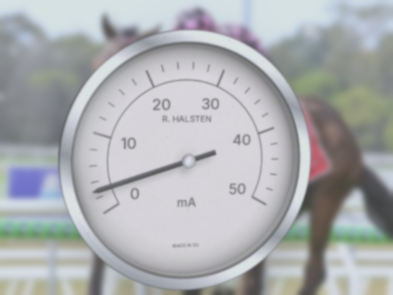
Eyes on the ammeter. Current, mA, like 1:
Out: 3
